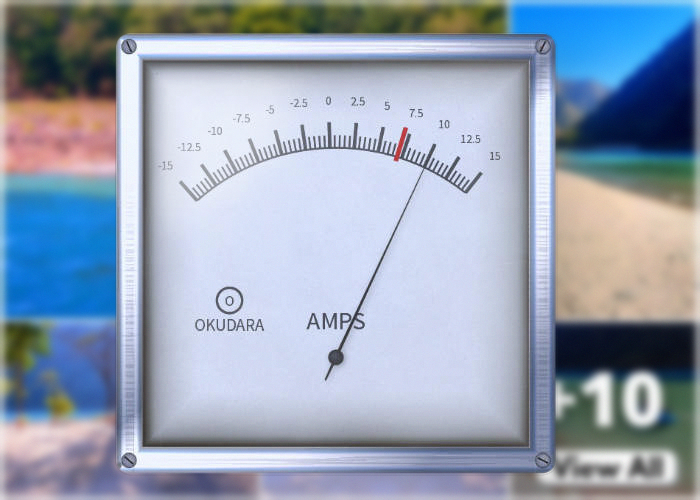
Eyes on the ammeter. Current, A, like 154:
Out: 10
